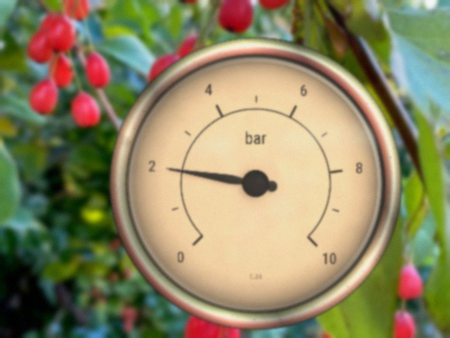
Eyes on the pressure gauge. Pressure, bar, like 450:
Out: 2
